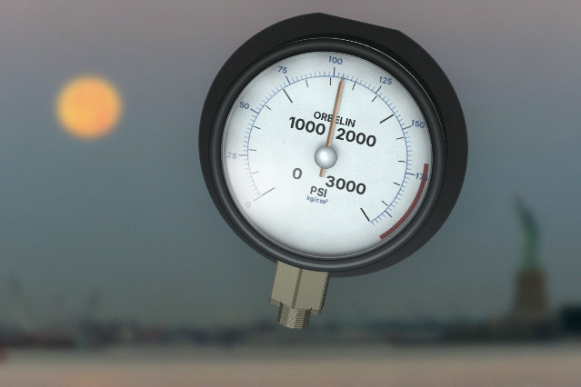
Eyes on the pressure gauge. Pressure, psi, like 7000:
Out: 1500
